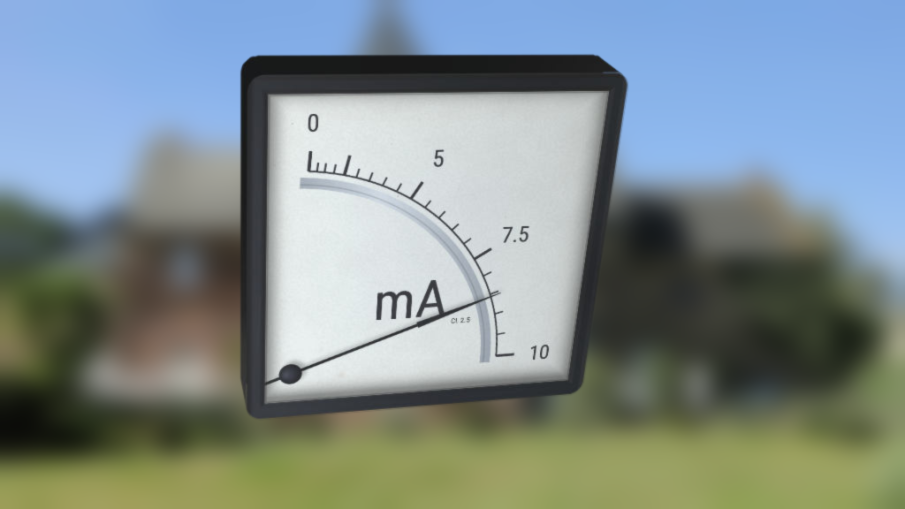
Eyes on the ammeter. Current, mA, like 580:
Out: 8.5
